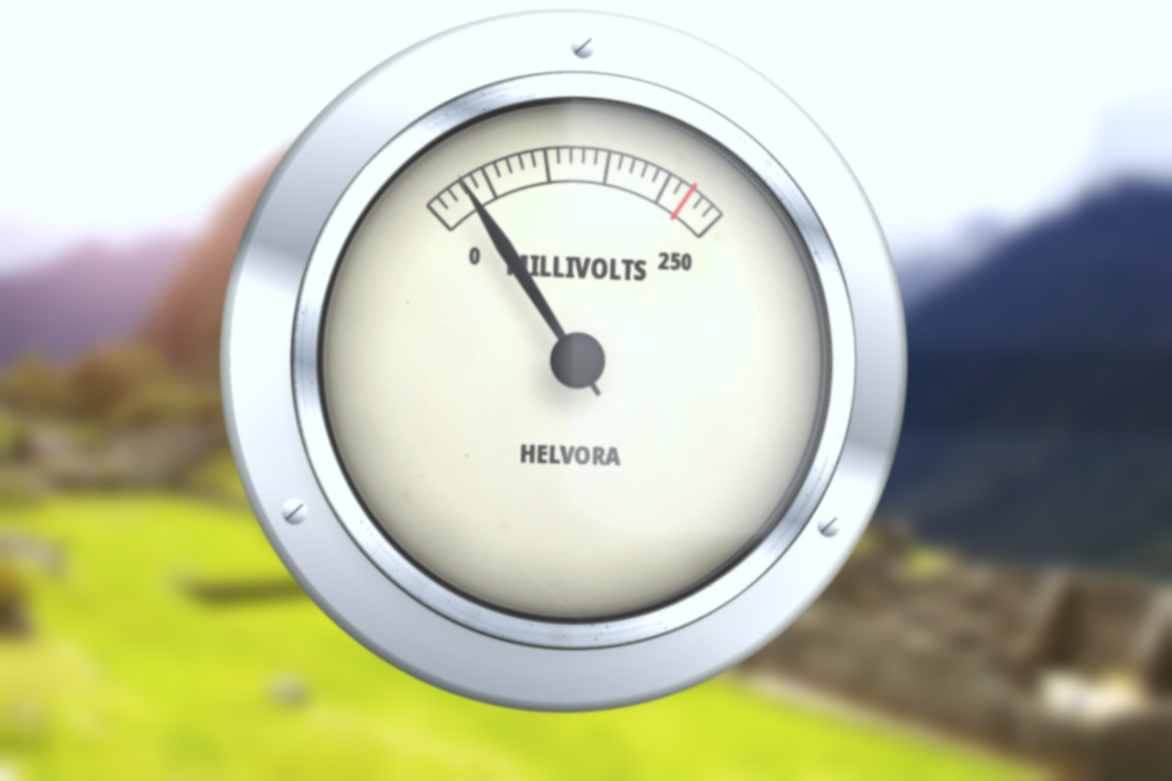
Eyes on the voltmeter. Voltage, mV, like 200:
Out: 30
